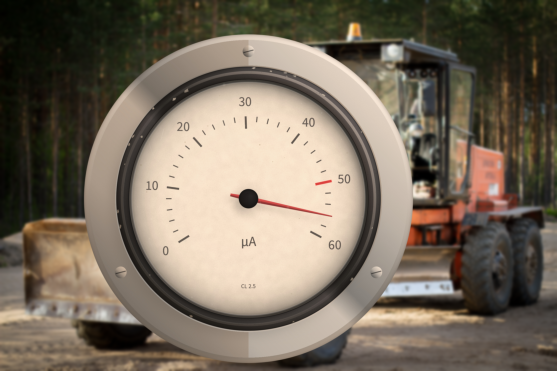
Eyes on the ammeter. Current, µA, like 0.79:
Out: 56
